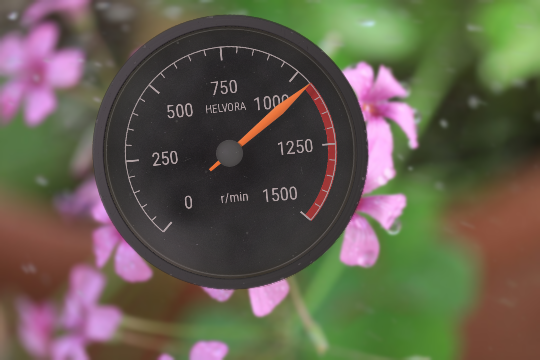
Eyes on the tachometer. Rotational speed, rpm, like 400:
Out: 1050
